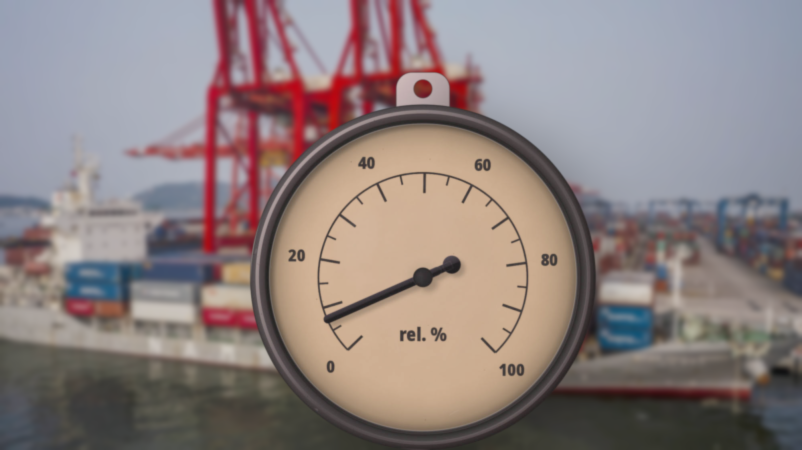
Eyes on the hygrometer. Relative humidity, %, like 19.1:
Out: 7.5
